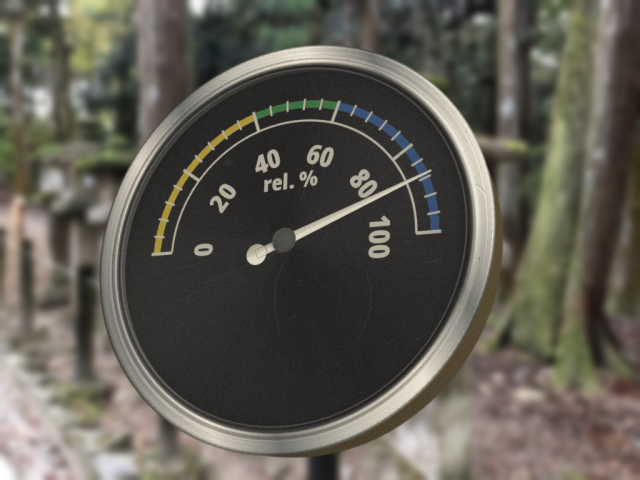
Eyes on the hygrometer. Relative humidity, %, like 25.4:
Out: 88
